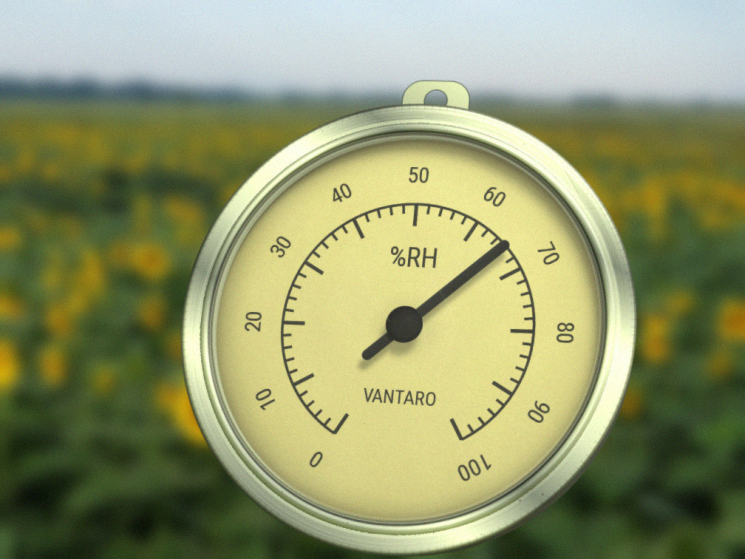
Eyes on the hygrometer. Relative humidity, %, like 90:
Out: 66
